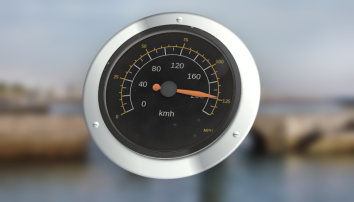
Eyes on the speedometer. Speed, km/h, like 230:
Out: 200
